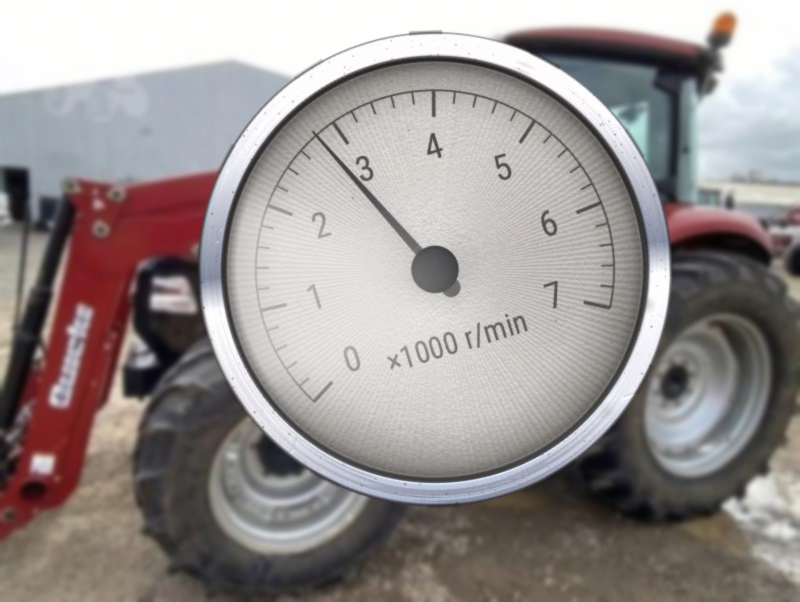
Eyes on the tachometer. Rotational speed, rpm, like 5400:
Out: 2800
